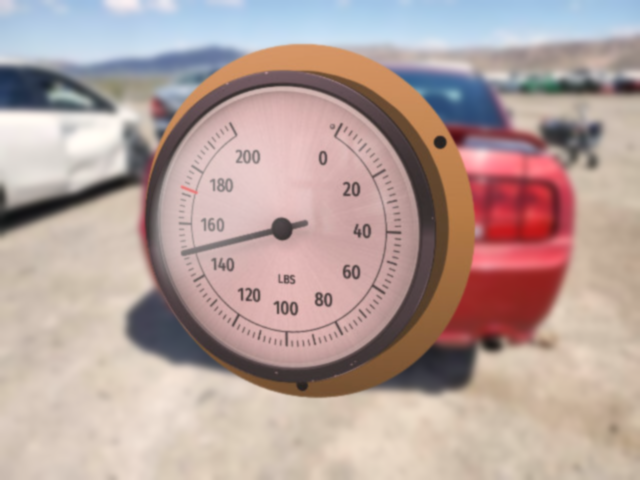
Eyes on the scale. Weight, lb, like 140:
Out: 150
